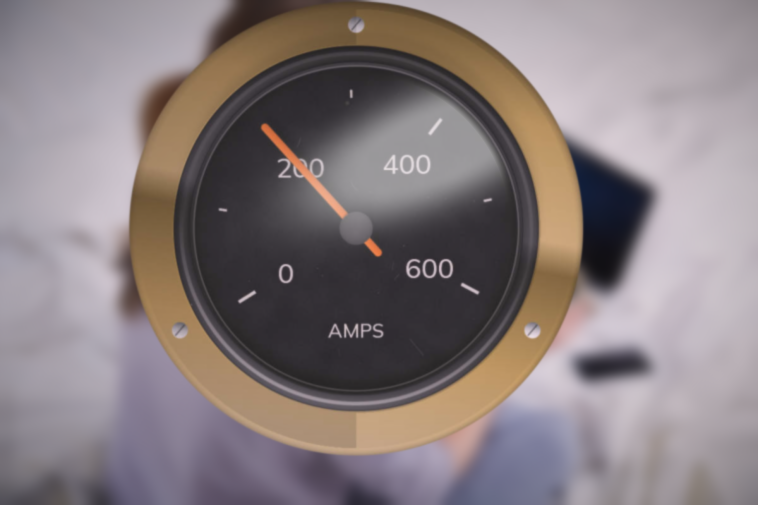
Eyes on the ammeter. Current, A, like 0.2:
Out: 200
